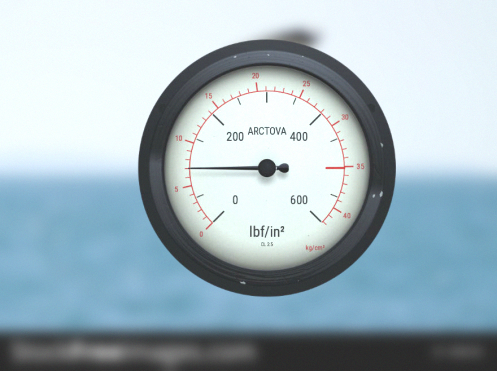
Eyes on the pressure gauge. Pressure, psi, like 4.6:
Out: 100
